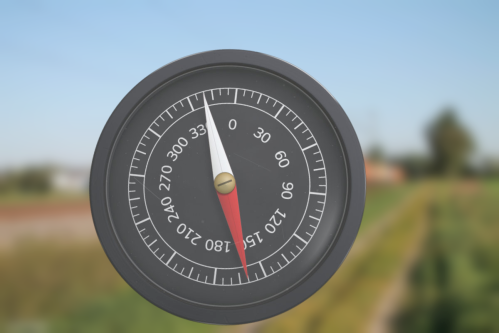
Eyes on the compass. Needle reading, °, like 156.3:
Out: 160
